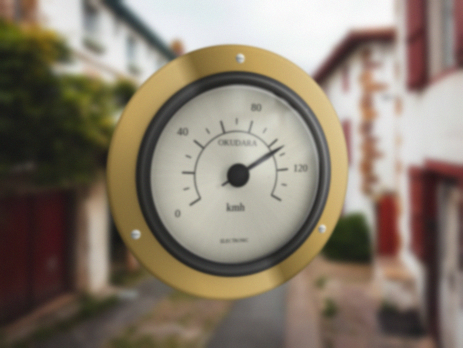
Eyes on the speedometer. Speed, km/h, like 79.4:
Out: 105
